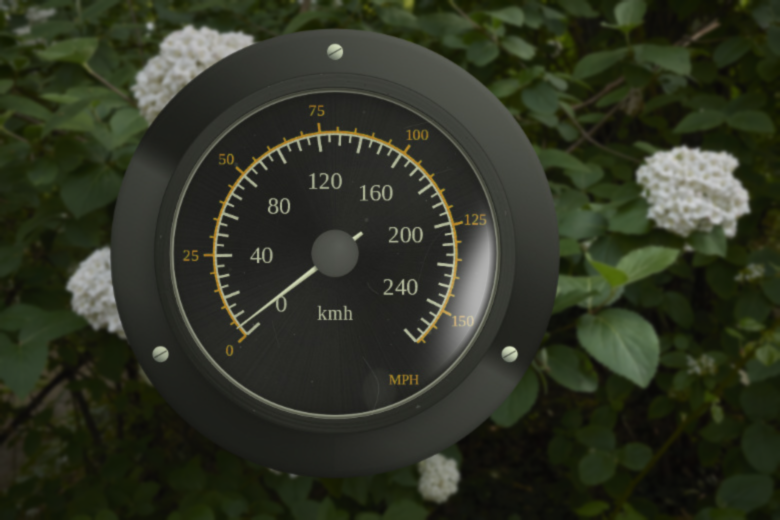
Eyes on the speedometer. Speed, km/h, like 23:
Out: 5
